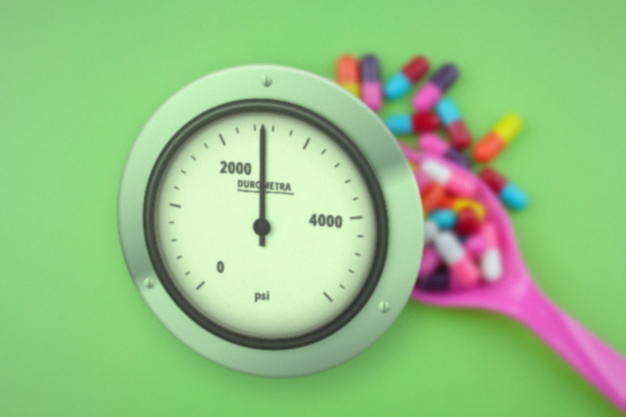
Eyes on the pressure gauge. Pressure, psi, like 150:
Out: 2500
